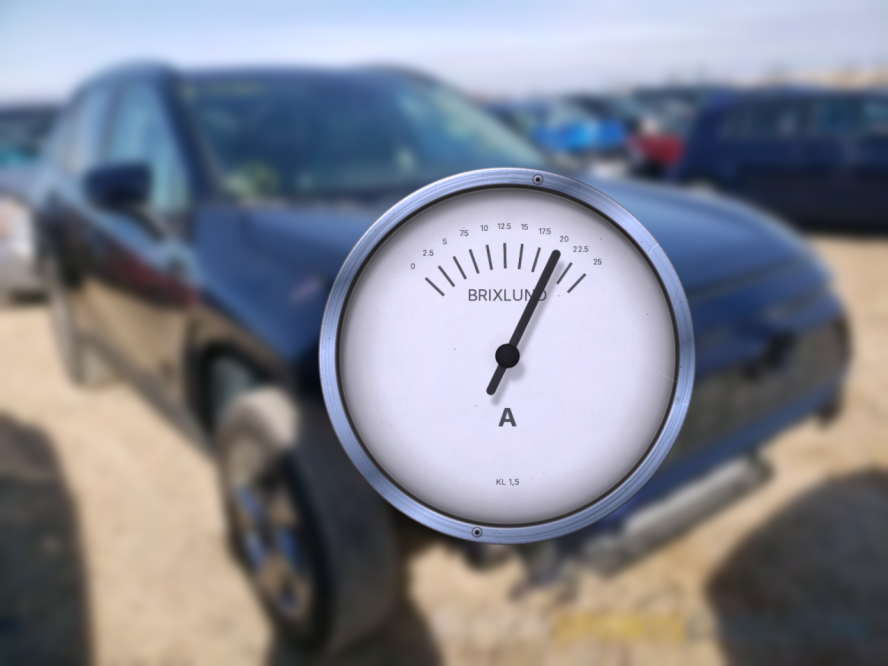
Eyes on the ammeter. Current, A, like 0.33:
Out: 20
